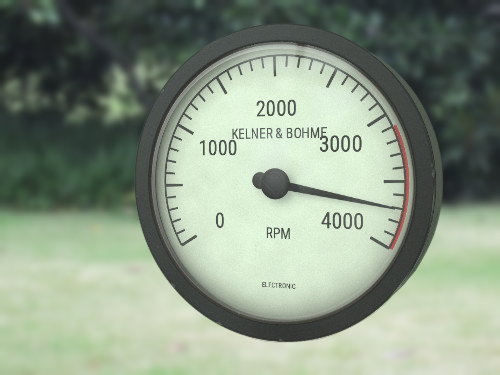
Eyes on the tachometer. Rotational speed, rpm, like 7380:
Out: 3700
